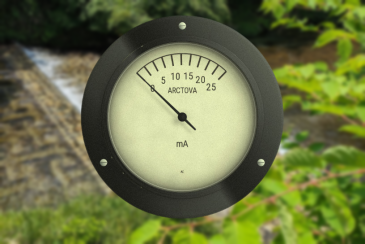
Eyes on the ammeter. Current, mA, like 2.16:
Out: 0
